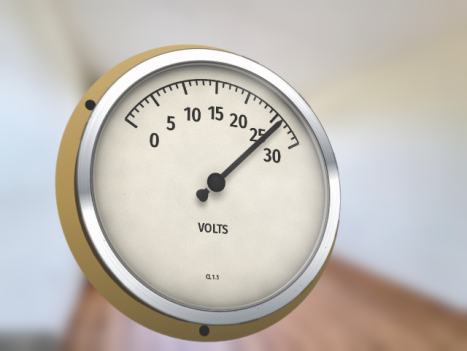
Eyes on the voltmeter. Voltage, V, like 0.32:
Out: 26
